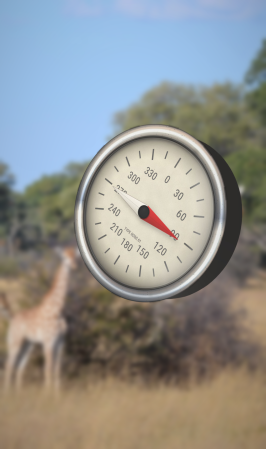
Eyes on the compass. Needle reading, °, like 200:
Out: 90
